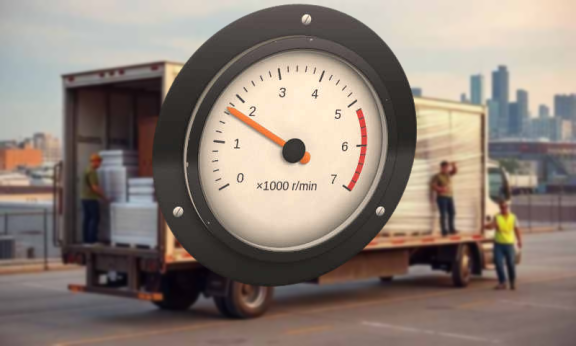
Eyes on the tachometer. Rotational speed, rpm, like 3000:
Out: 1700
